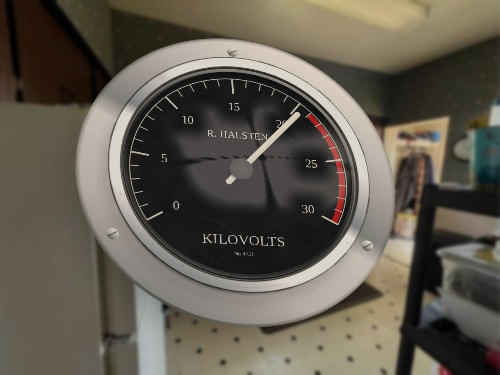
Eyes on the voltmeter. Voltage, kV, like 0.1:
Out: 20.5
